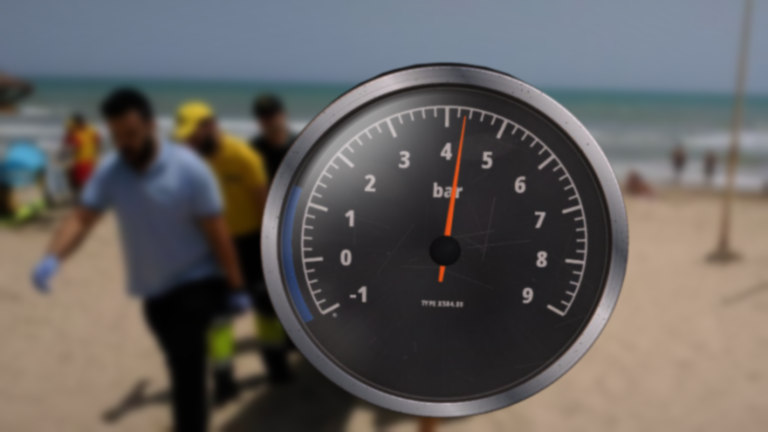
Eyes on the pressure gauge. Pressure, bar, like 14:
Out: 4.3
